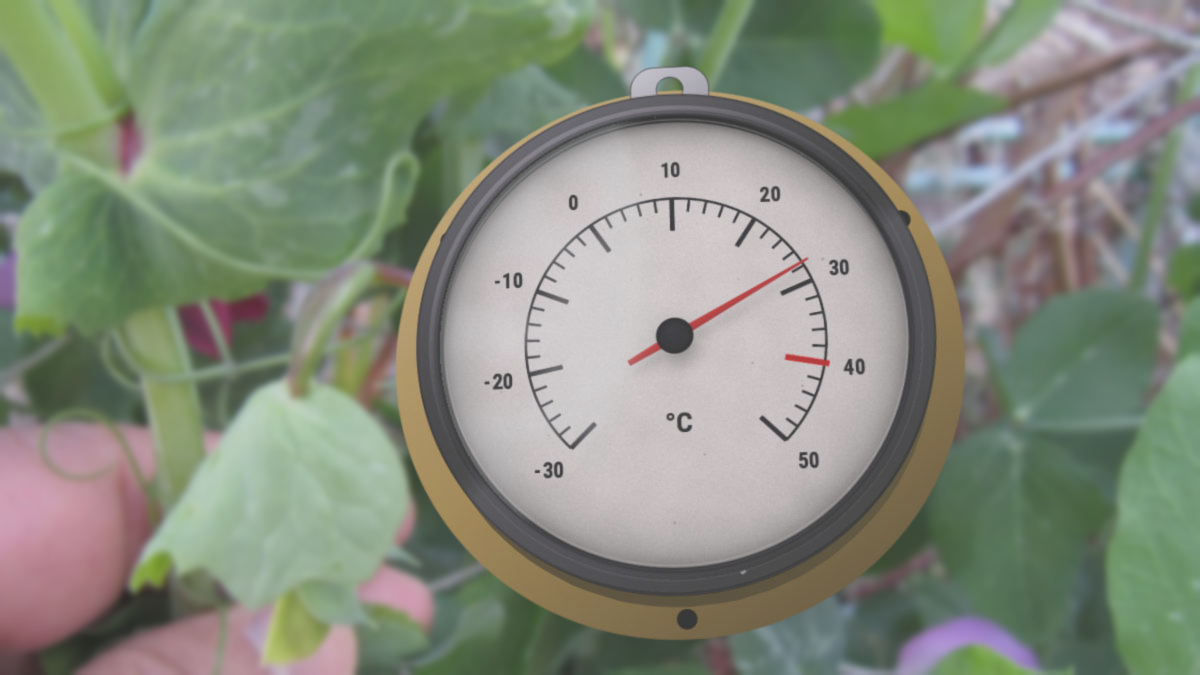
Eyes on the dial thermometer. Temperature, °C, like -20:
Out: 28
